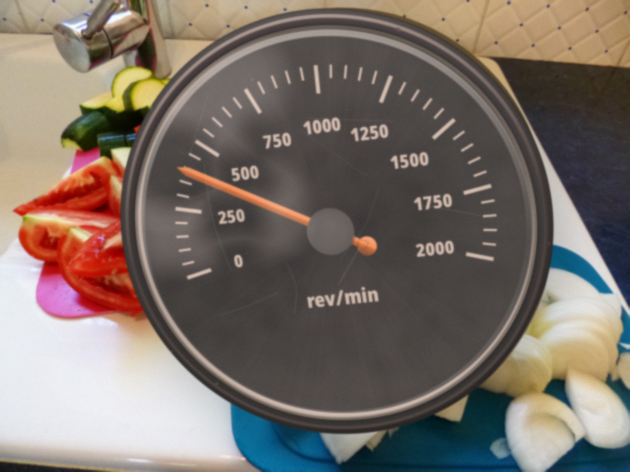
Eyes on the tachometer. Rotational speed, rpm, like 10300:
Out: 400
